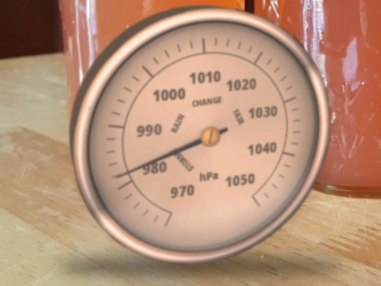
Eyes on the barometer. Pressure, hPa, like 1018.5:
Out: 982
